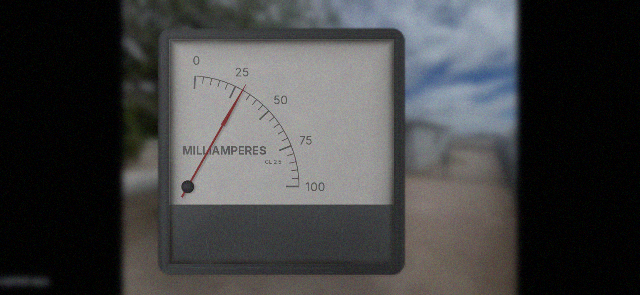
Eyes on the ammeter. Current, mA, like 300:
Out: 30
